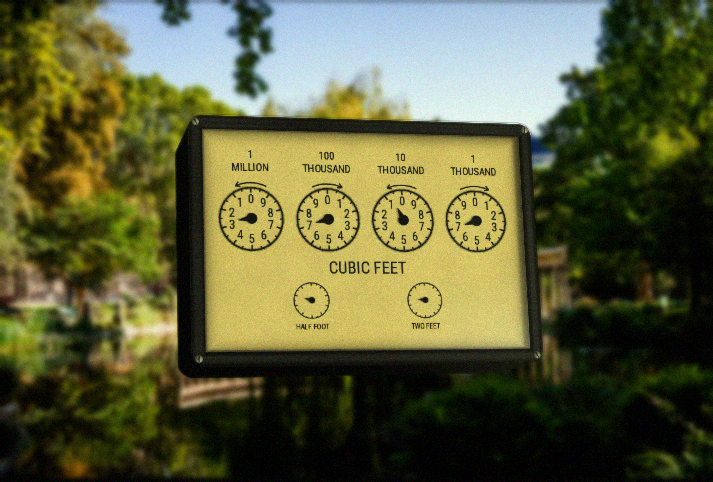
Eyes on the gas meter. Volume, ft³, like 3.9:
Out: 270700
